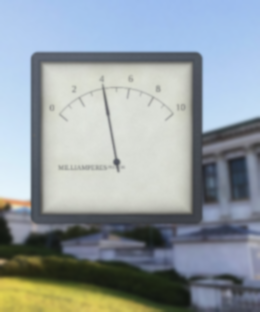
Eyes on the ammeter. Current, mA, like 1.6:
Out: 4
